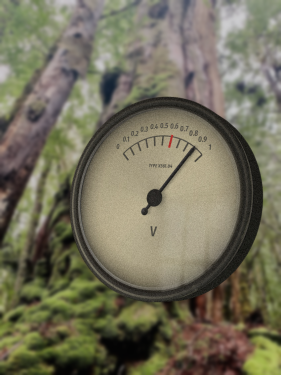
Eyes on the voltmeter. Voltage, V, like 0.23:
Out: 0.9
